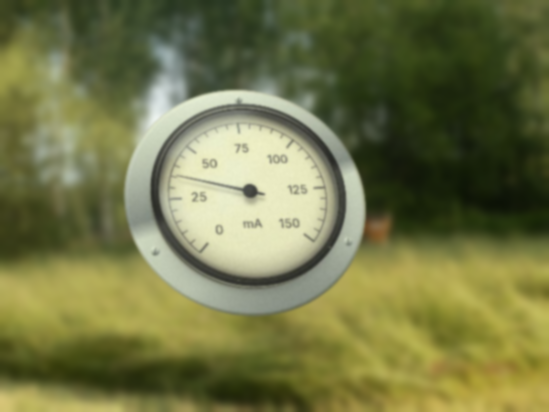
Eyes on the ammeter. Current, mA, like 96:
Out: 35
